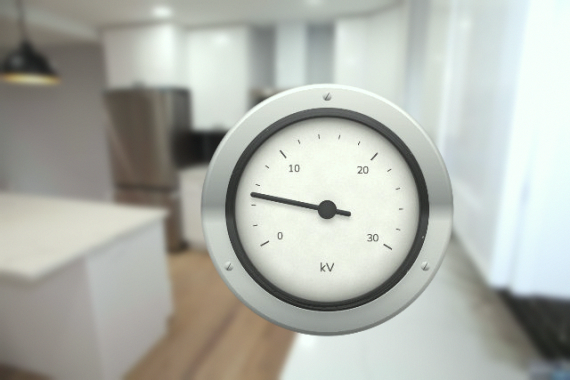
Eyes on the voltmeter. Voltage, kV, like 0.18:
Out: 5
